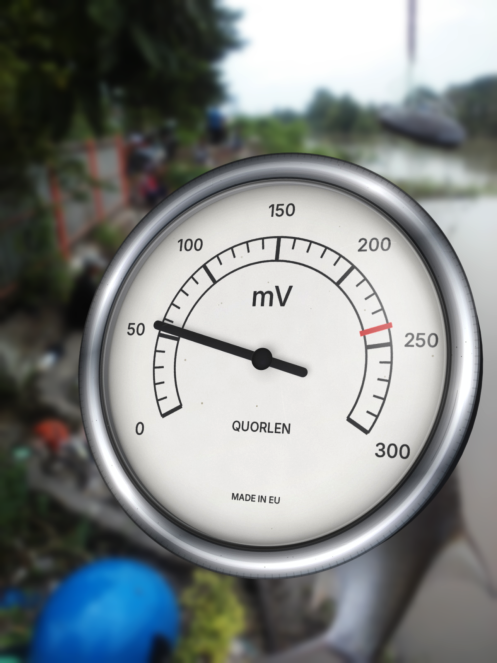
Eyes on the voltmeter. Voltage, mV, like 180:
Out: 55
